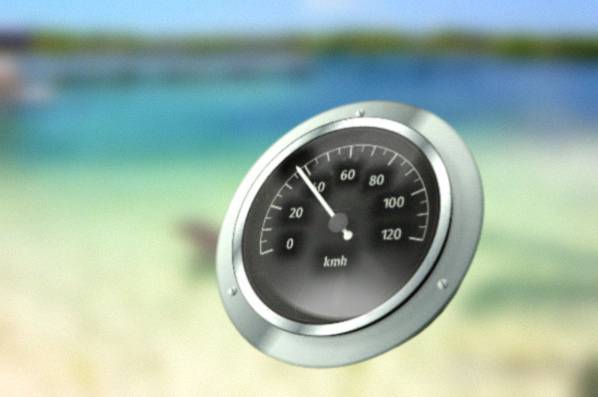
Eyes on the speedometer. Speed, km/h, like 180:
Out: 37.5
